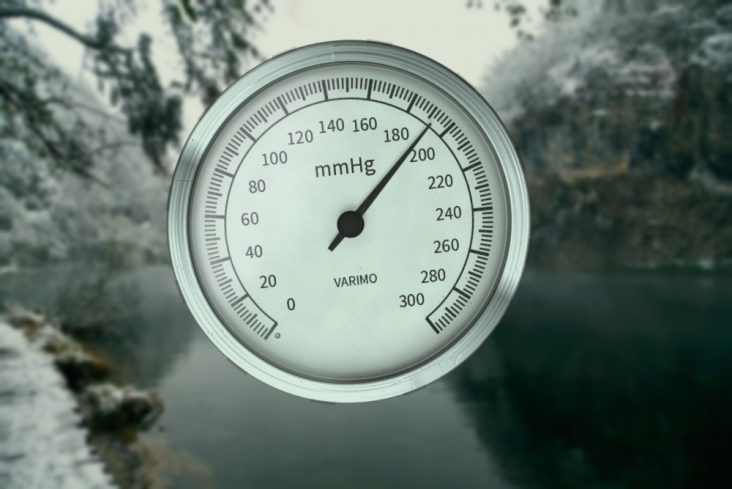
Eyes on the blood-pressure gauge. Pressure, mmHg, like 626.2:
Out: 192
